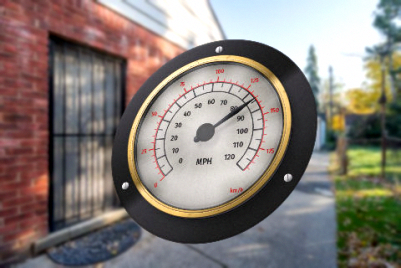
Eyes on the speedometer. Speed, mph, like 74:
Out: 85
